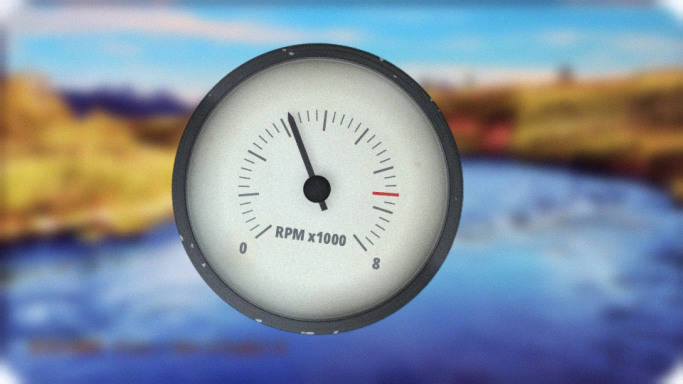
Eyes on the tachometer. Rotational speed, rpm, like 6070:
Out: 3200
